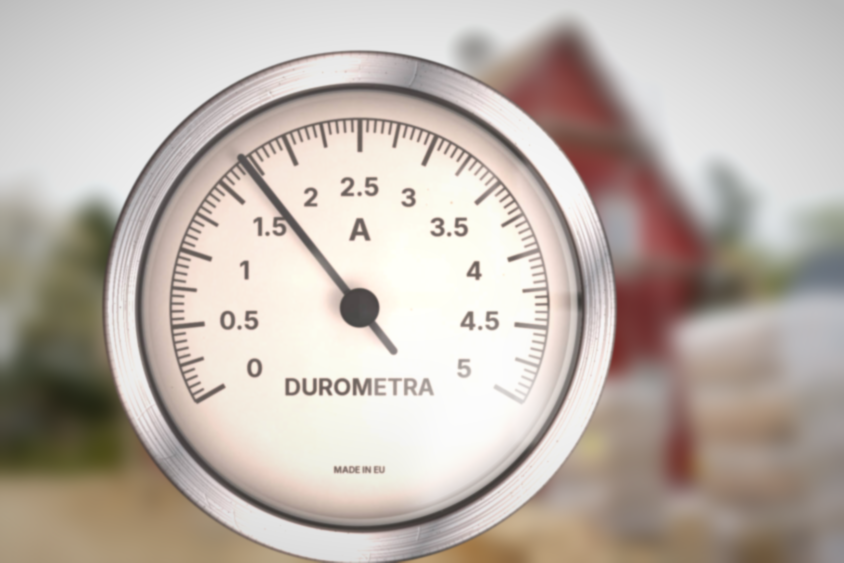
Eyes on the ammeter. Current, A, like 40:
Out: 1.7
